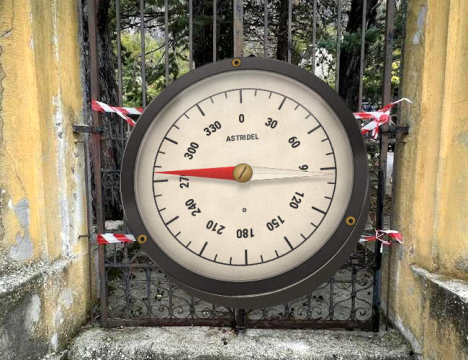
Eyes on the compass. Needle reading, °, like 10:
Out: 275
